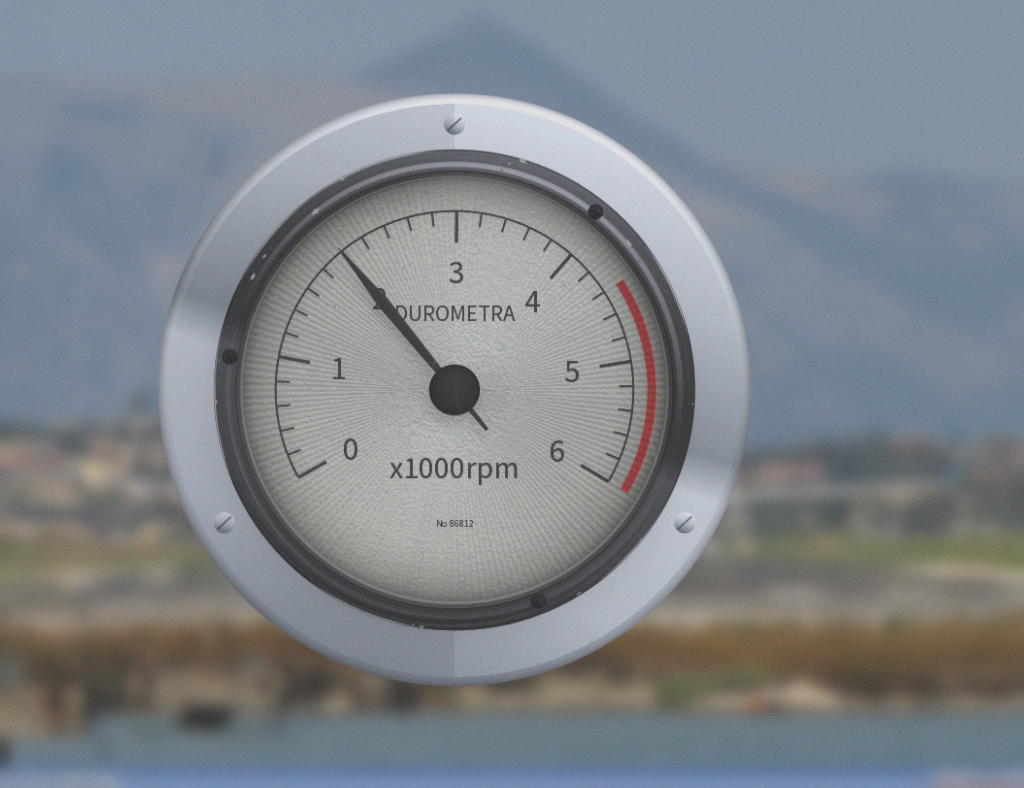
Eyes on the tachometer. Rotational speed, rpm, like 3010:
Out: 2000
